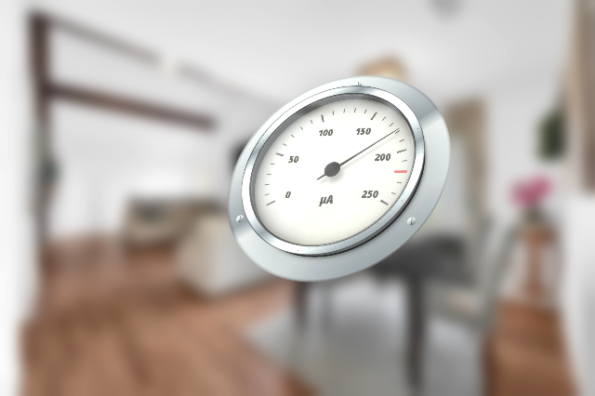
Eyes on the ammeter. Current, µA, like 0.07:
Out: 180
